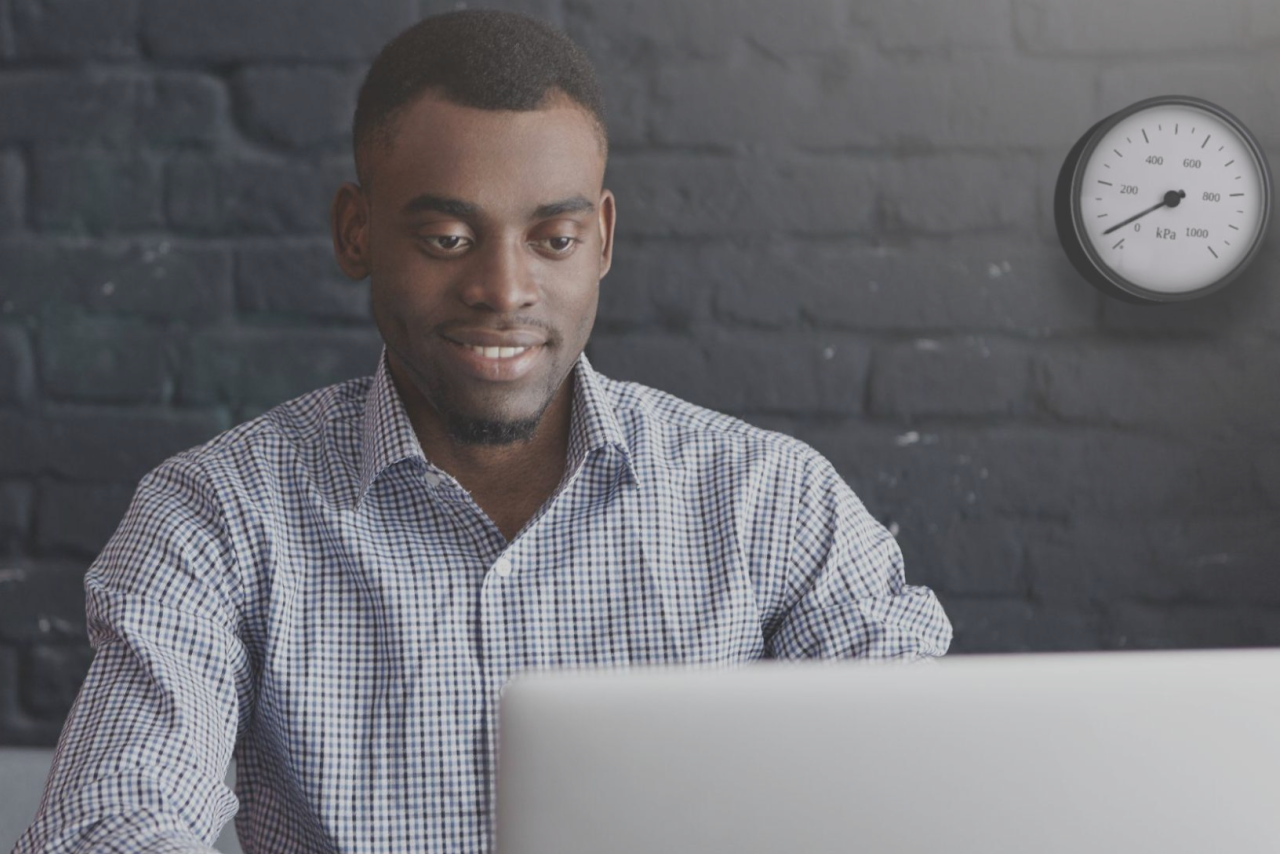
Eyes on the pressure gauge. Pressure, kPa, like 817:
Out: 50
